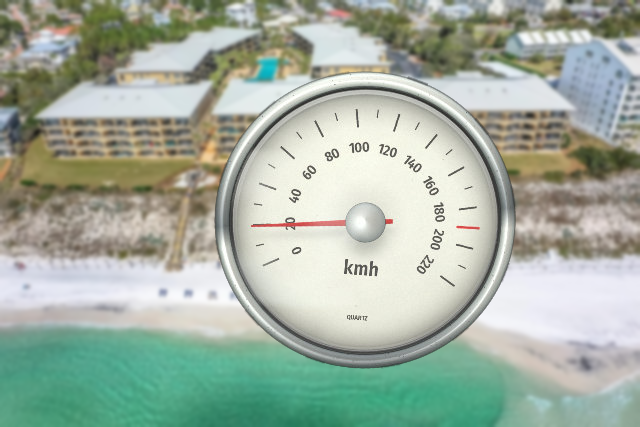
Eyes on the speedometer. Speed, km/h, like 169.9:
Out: 20
